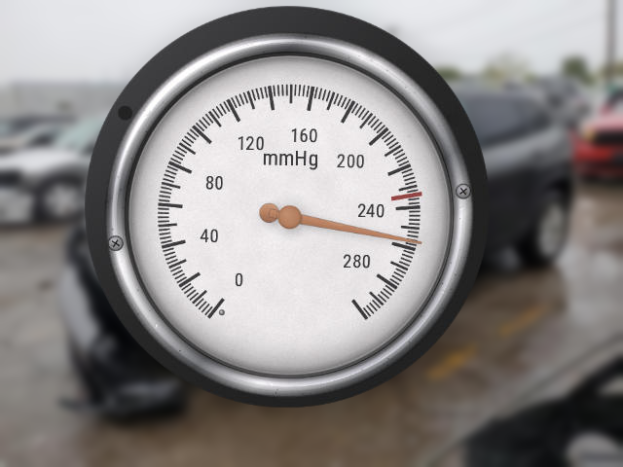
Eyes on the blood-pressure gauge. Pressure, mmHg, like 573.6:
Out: 256
